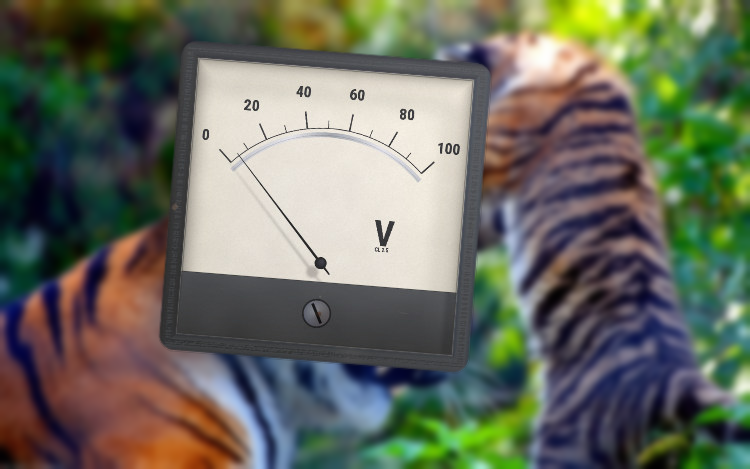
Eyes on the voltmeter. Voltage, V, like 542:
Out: 5
